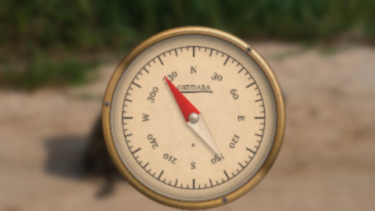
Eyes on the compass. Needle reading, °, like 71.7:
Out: 325
